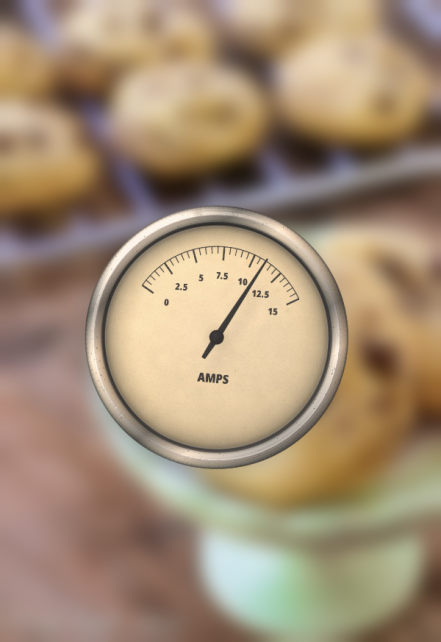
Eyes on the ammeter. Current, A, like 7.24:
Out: 11
